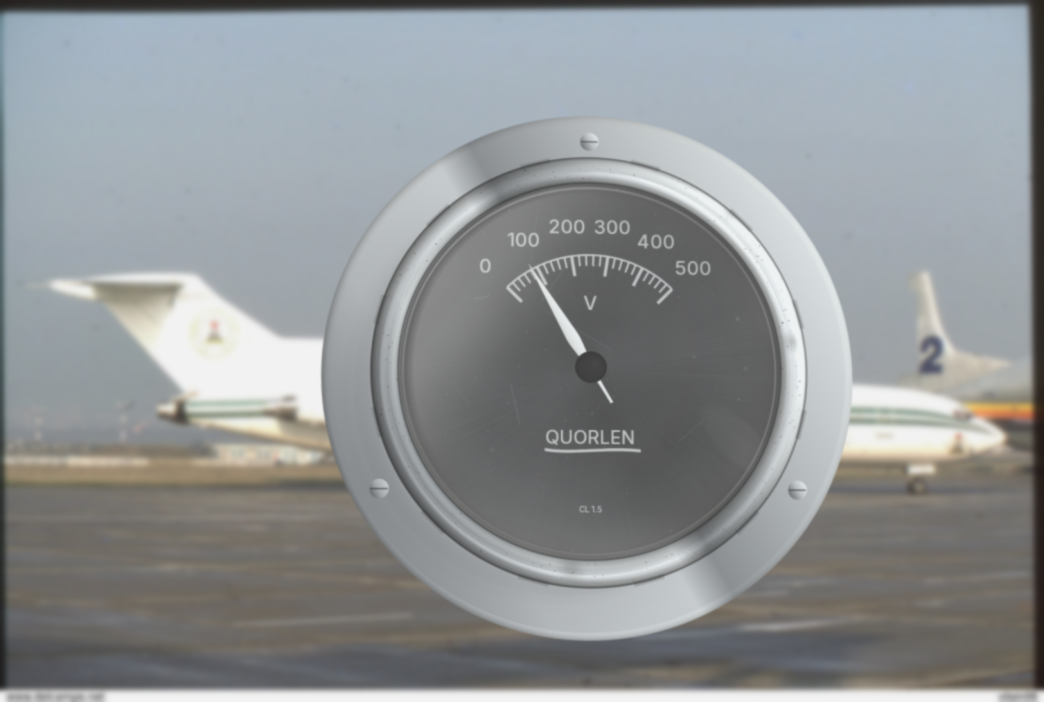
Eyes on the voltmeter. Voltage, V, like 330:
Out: 80
